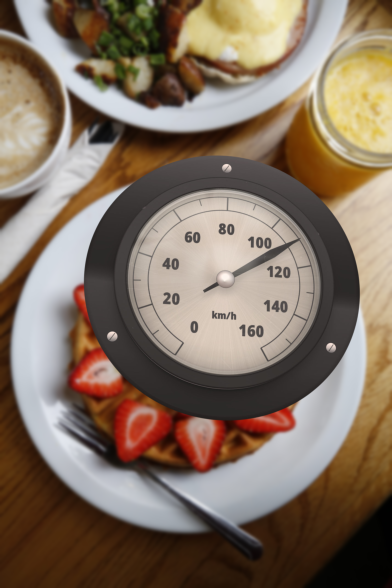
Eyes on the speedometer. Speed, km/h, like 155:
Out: 110
